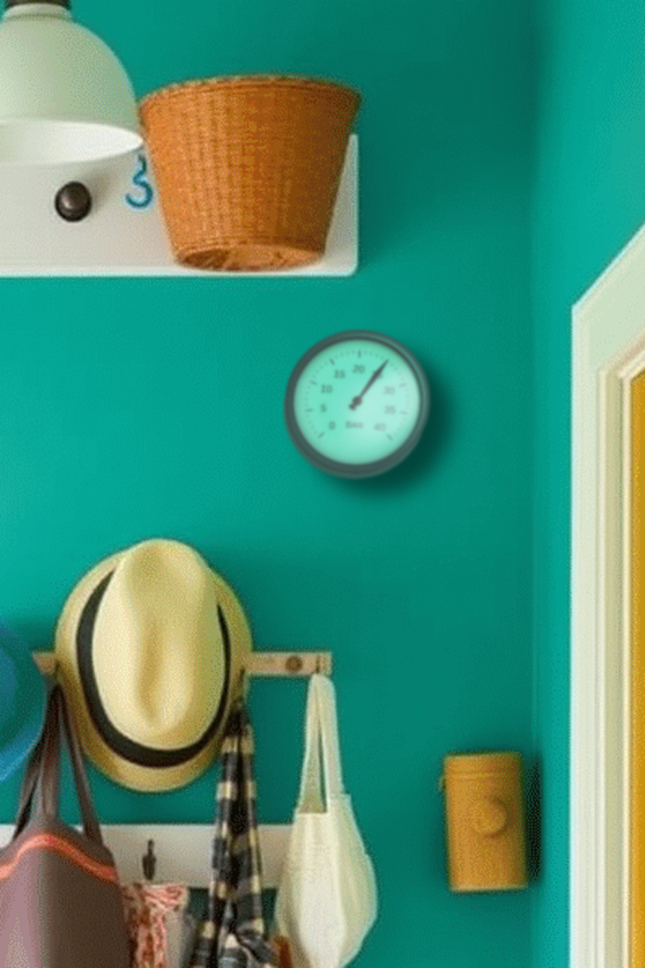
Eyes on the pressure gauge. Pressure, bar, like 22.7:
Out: 25
